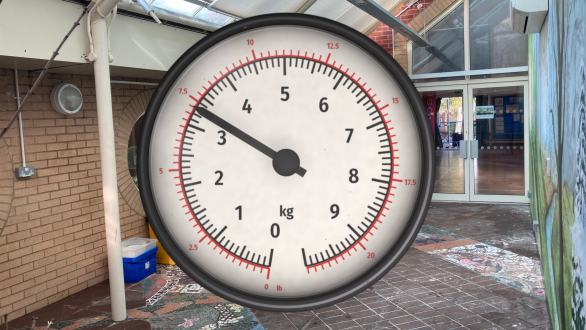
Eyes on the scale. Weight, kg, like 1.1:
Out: 3.3
